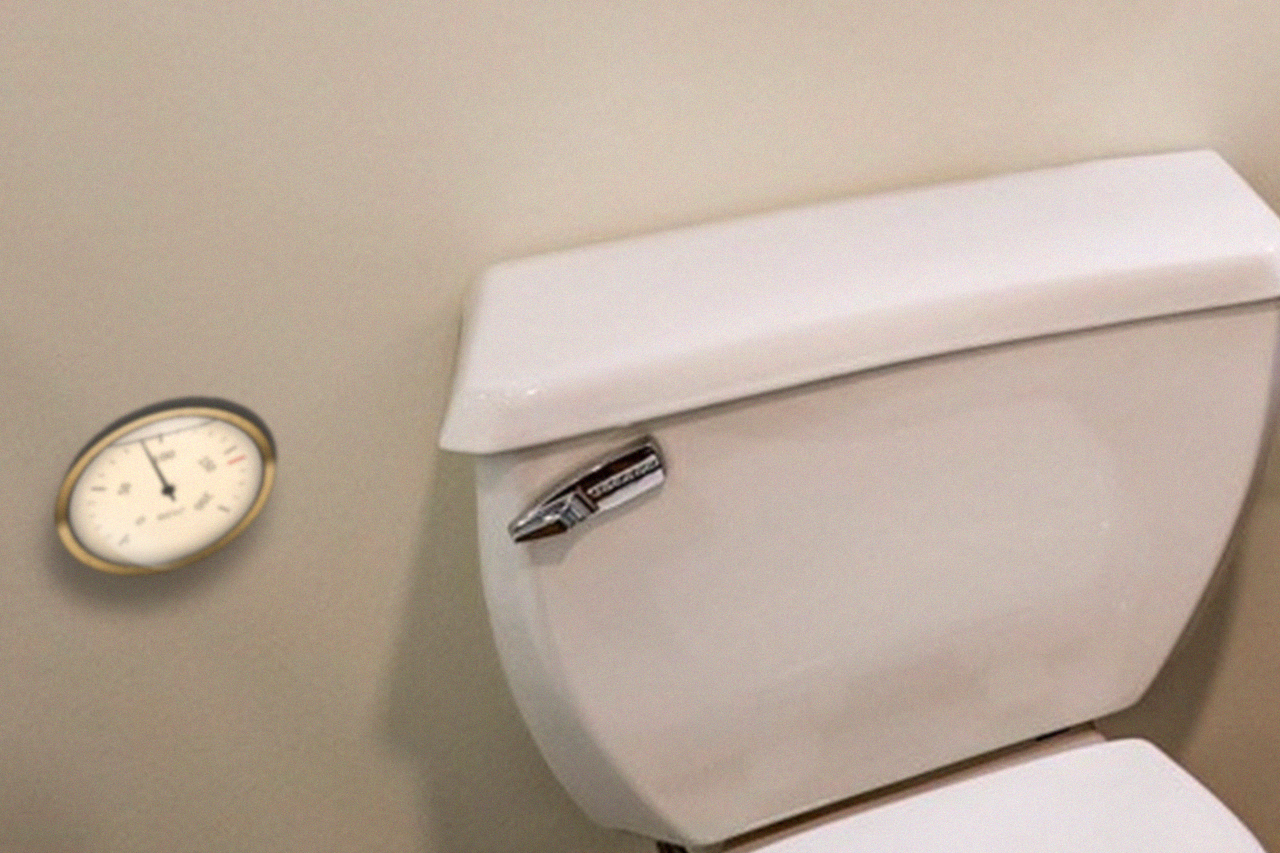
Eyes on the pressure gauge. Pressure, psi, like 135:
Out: 90
